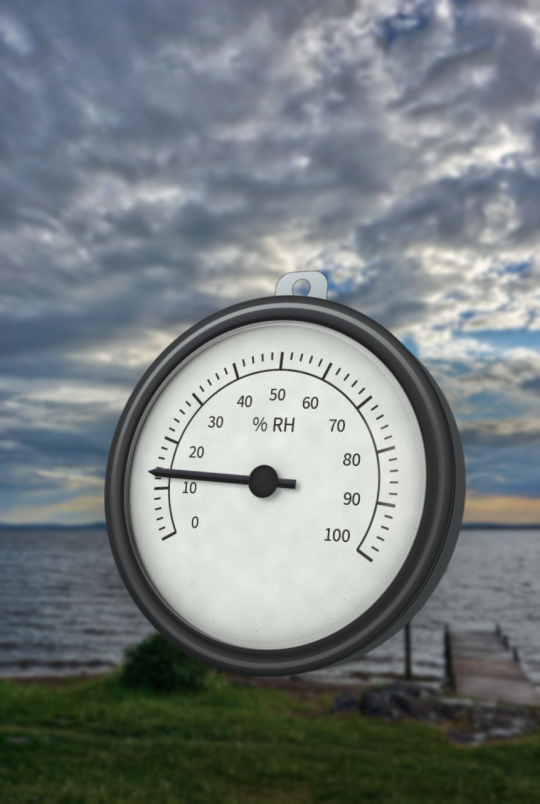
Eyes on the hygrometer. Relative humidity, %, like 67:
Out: 13
